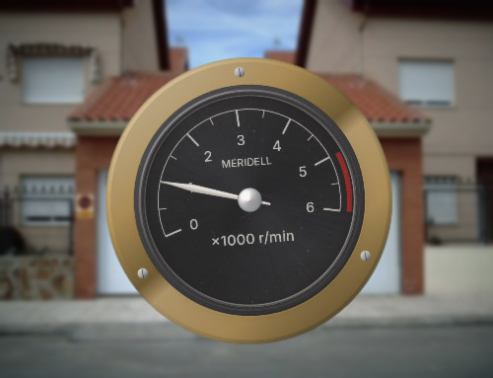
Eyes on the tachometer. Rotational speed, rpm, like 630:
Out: 1000
